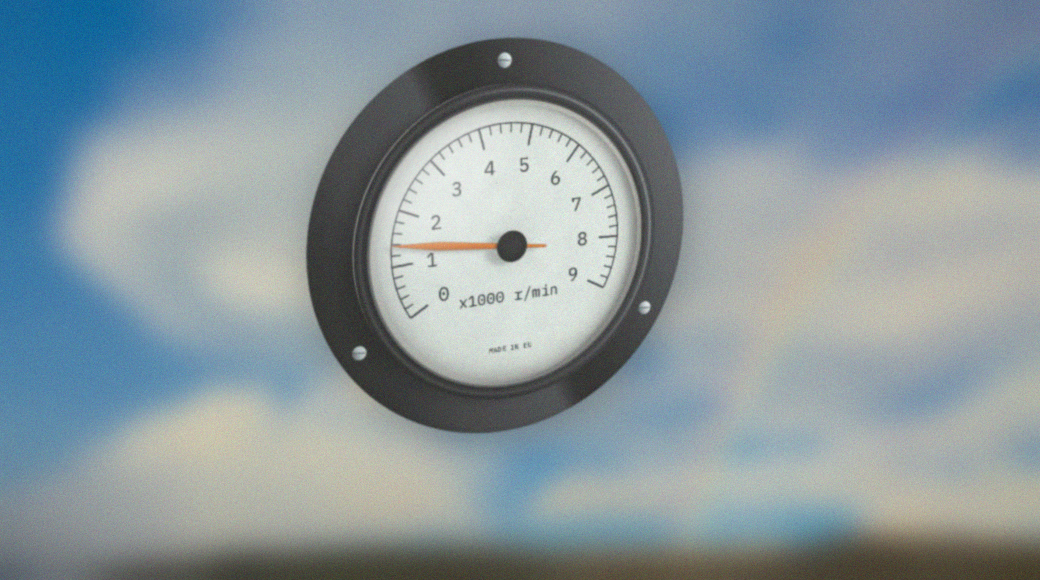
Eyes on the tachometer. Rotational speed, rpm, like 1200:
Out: 1400
